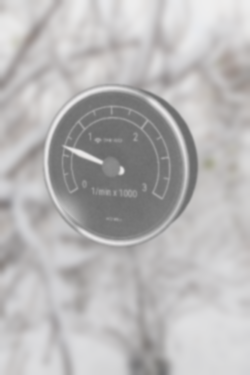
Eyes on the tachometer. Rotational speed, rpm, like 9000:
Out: 625
